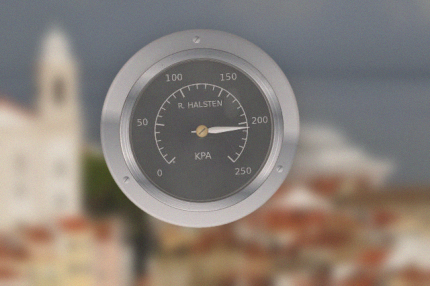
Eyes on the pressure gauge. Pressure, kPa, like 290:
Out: 205
